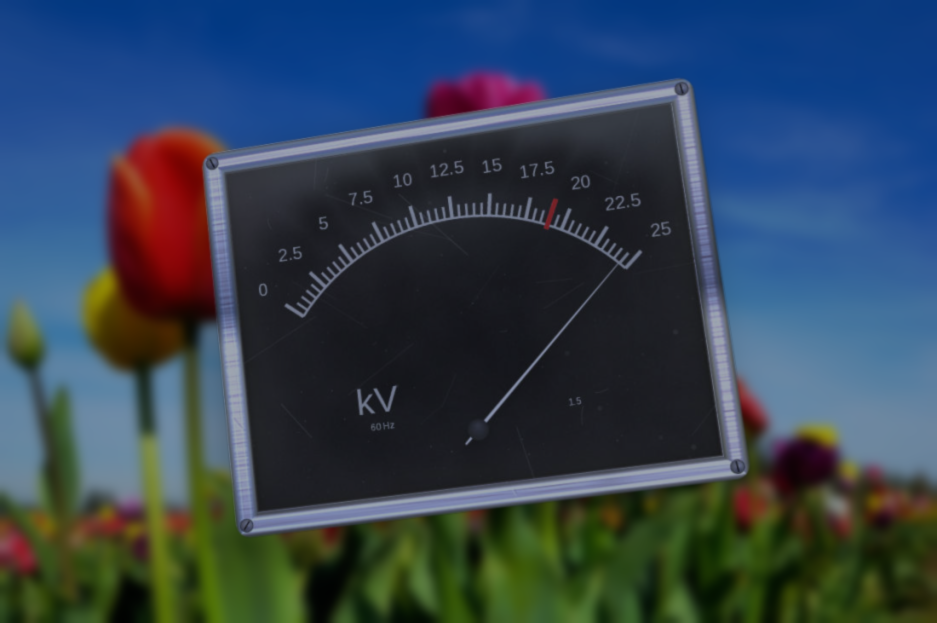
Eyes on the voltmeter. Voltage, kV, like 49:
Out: 24.5
